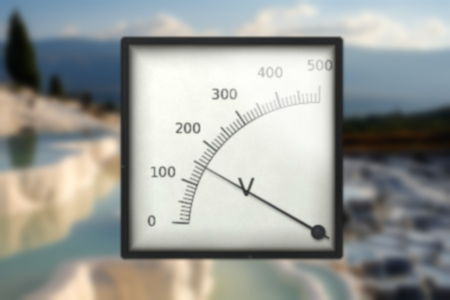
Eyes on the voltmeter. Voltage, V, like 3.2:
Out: 150
